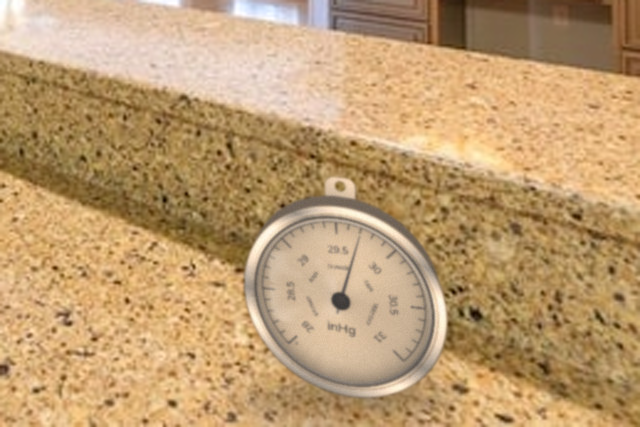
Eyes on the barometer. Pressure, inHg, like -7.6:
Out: 29.7
